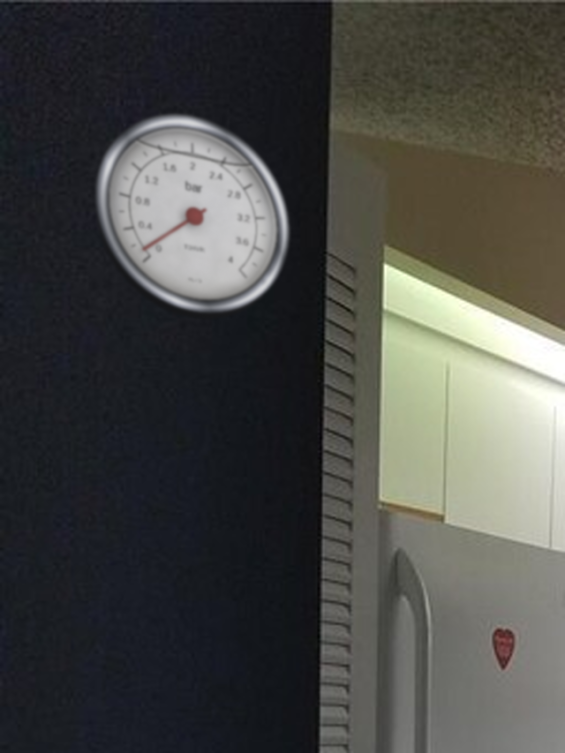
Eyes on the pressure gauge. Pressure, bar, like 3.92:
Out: 0.1
